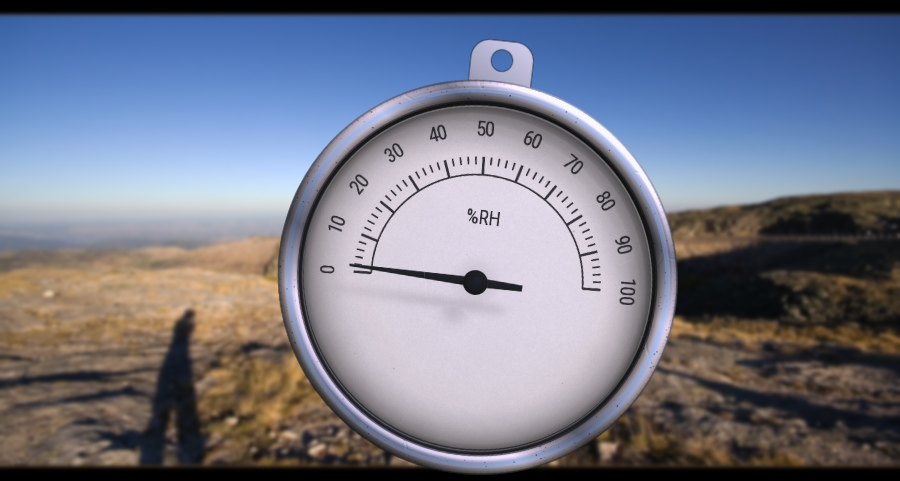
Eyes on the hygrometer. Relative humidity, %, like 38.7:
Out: 2
